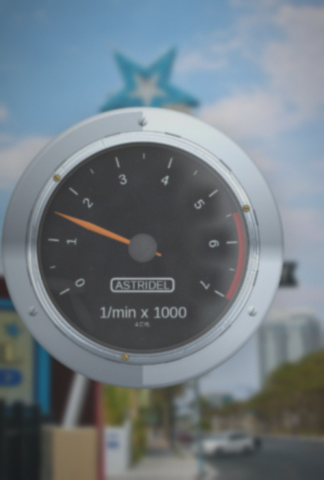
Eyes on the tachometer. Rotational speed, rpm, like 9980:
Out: 1500
